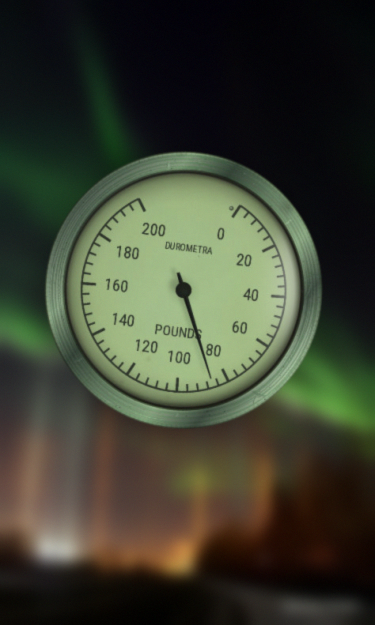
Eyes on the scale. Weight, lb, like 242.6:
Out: 86
